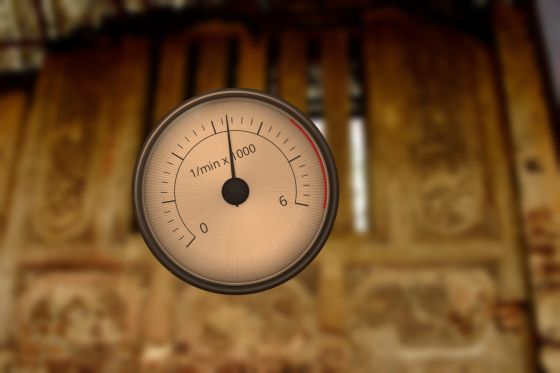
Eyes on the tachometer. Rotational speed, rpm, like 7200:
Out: 3300
